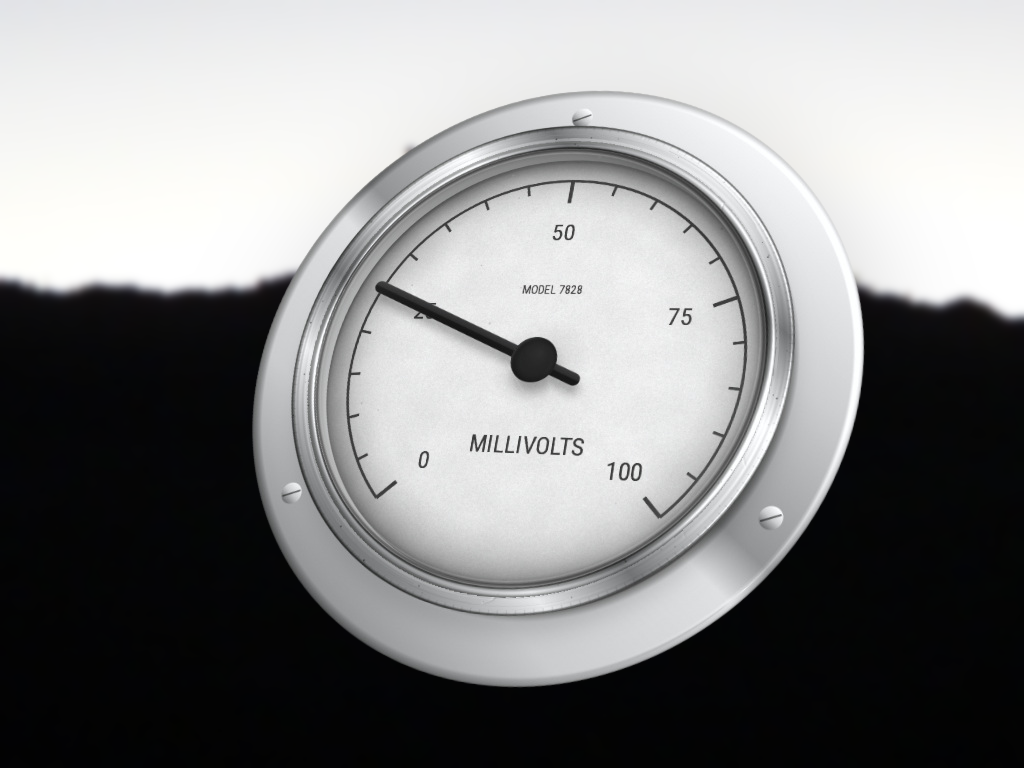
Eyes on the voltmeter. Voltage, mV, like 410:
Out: 25
